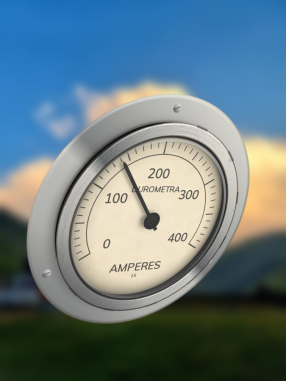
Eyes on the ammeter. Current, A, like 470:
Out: 140
